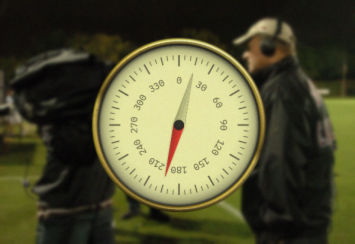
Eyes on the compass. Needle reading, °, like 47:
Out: 195
